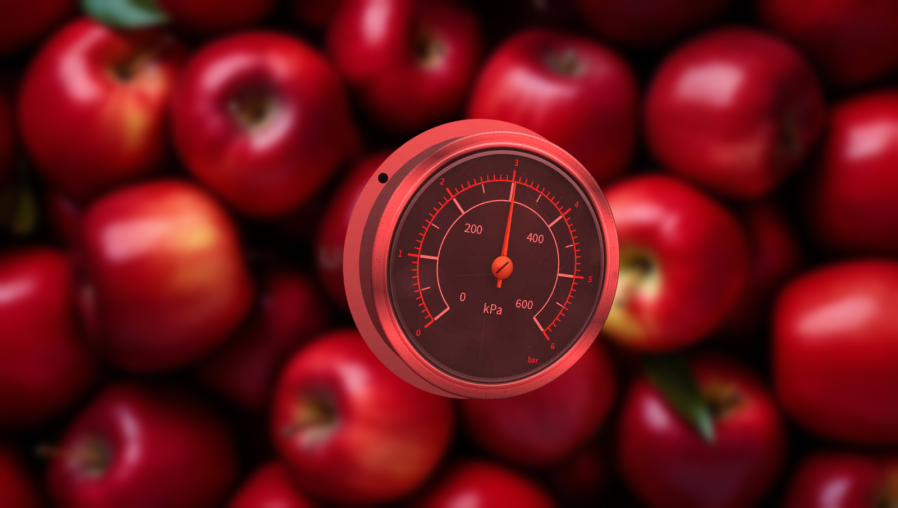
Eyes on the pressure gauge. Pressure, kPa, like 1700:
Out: 300
